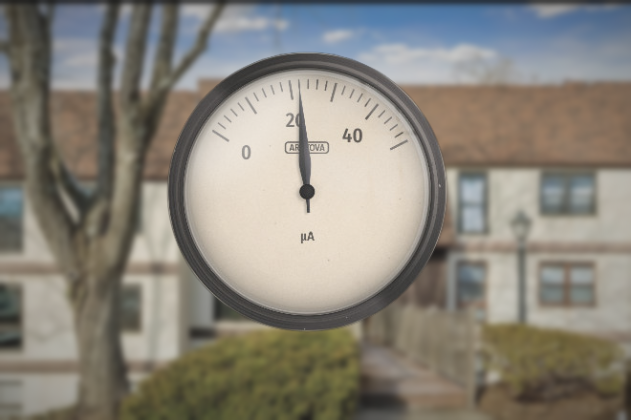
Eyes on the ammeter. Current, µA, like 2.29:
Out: 22
